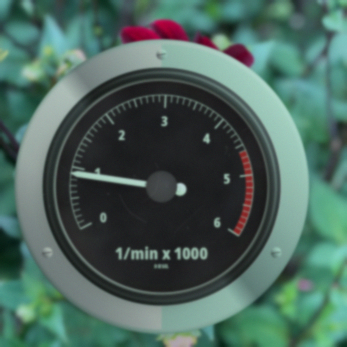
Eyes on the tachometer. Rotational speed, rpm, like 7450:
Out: 900
